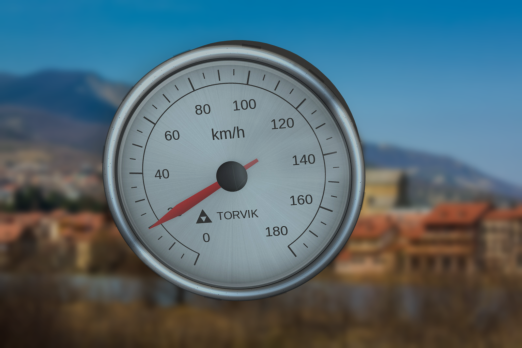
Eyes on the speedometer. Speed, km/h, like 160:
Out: 20
